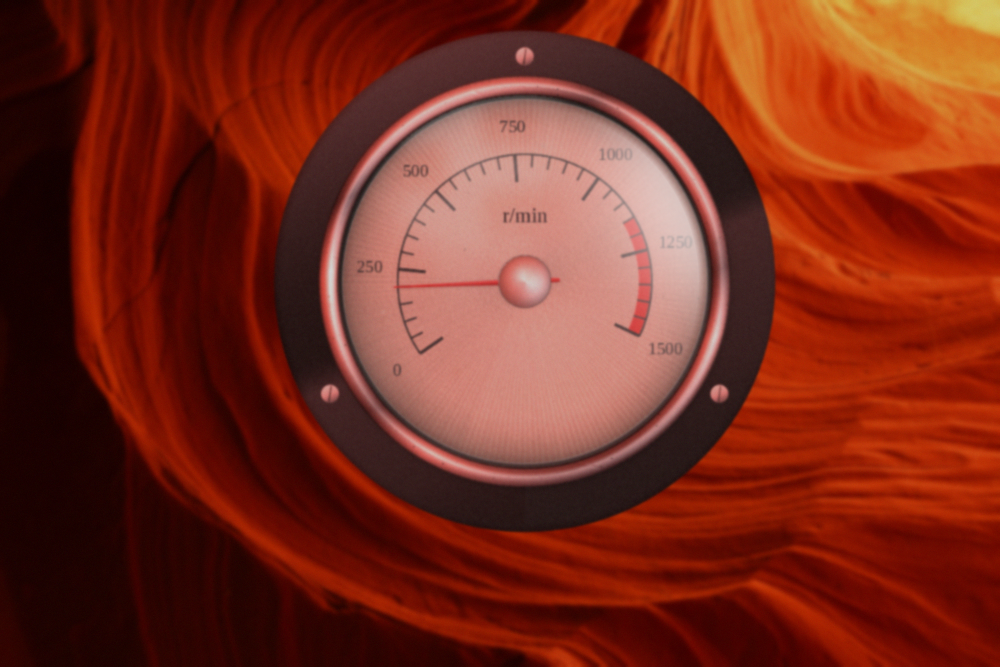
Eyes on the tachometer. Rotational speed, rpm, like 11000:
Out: 200
